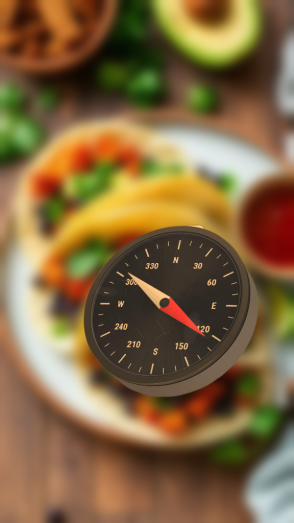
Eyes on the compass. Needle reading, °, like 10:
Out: 125
